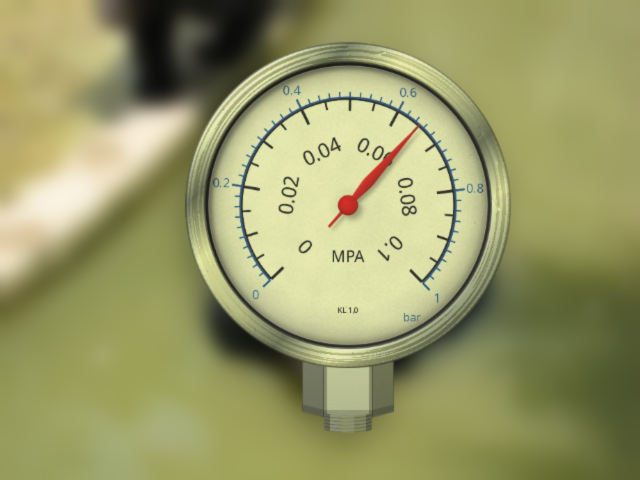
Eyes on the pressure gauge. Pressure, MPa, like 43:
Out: 0.065
